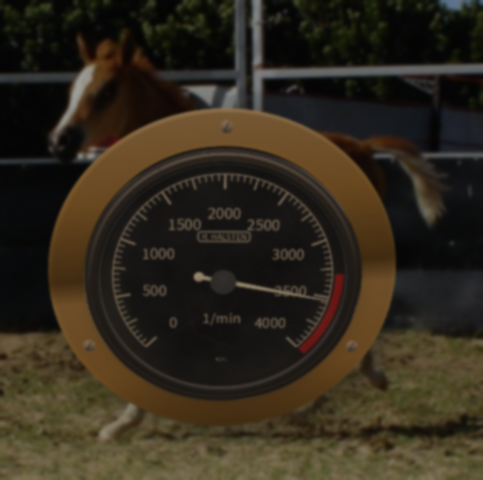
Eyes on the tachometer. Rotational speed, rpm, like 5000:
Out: 3500
